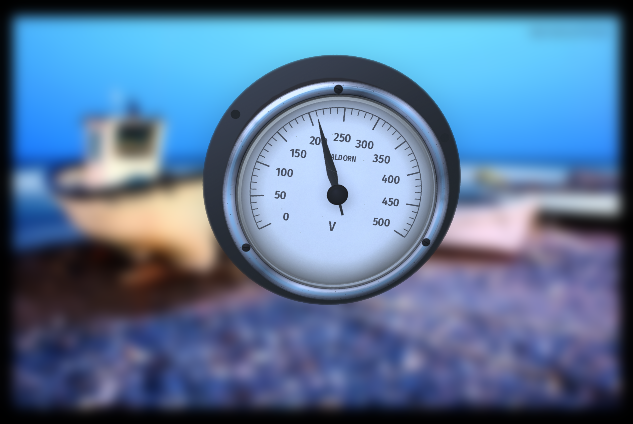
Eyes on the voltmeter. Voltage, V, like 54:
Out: 210
